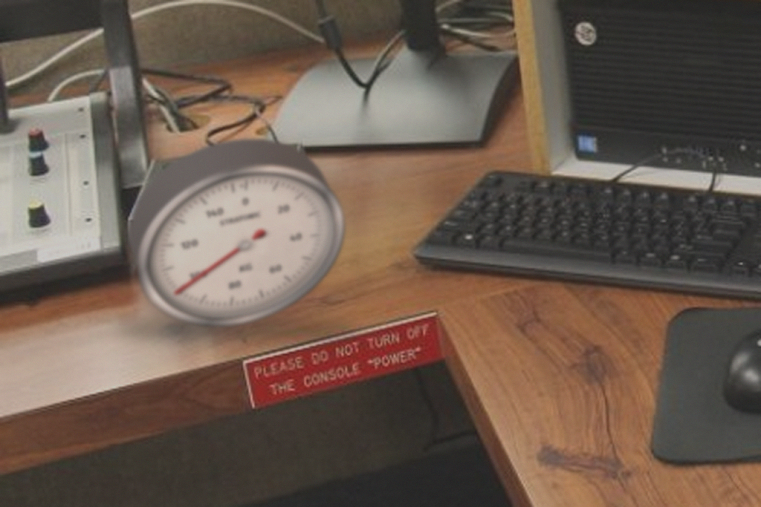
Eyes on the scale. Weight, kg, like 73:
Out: 100
